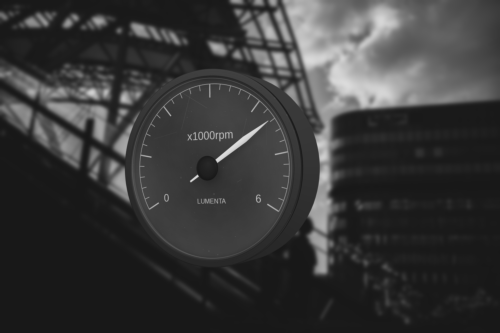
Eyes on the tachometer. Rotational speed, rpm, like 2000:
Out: 4400
